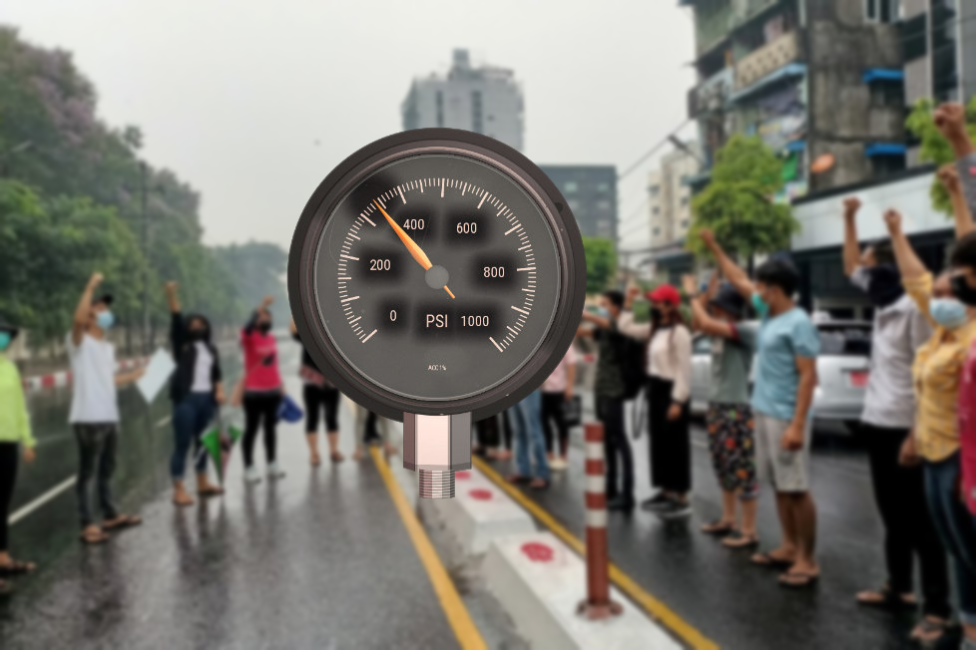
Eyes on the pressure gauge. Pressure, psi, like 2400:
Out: 340
